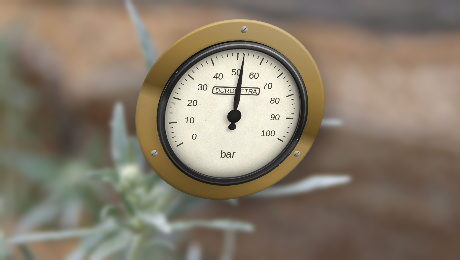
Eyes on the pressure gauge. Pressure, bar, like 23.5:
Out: 52
